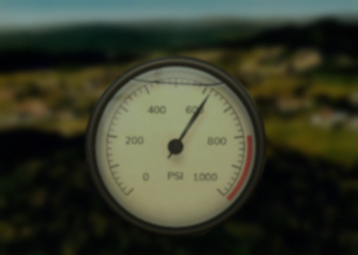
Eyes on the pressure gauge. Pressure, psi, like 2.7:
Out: 620
